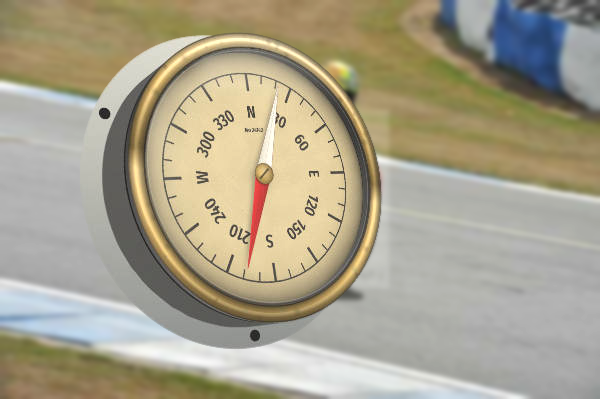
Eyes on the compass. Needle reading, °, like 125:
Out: 200
